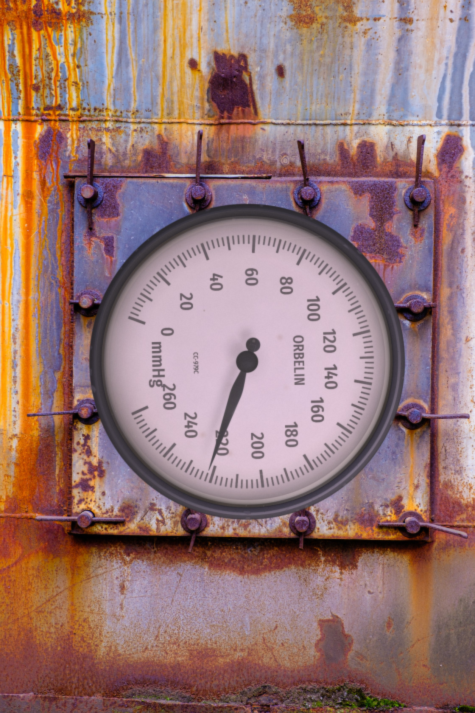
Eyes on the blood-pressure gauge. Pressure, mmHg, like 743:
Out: 222
